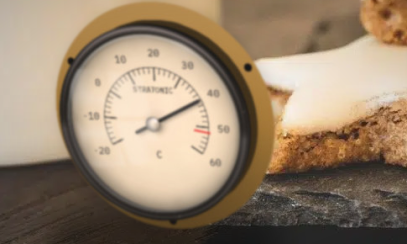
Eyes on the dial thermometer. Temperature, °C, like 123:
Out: 40
